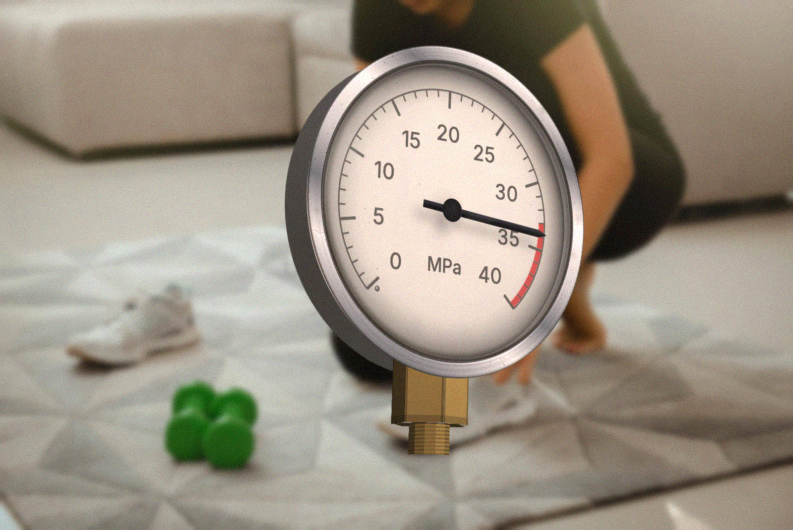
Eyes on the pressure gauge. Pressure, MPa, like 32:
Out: 34
